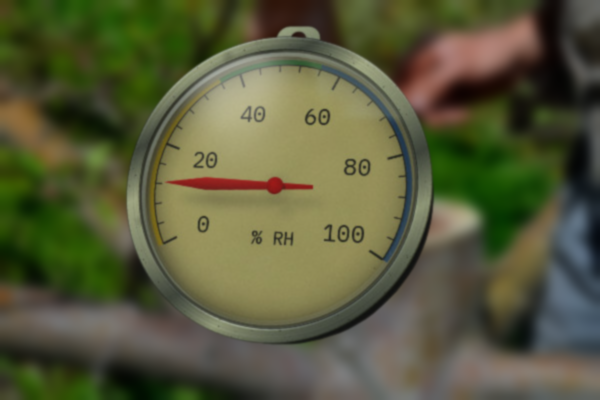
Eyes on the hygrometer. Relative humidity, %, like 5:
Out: 12
